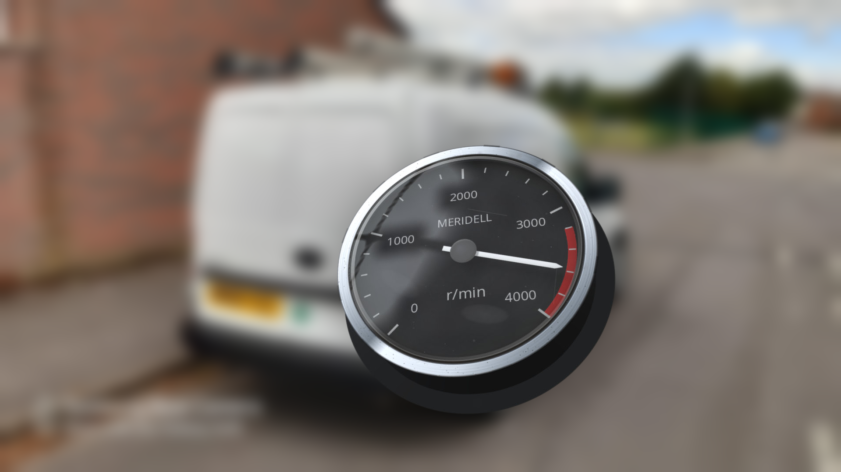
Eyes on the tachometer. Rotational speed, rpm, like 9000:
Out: 3600
